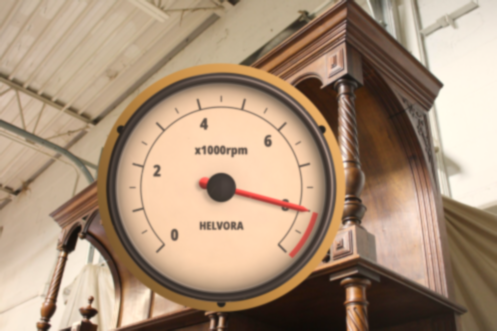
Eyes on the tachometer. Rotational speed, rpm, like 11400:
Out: 8000
